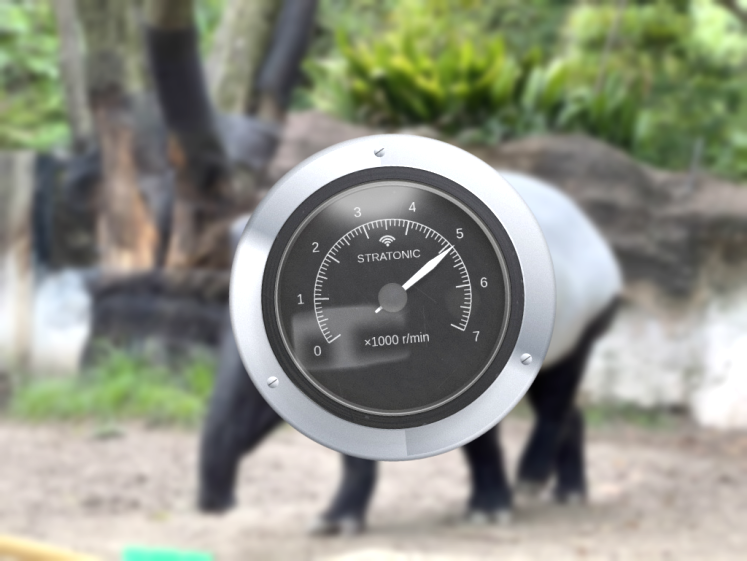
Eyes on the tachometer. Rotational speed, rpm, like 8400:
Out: 5100
